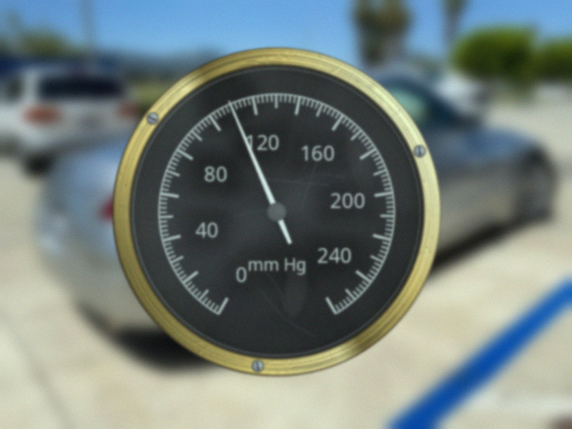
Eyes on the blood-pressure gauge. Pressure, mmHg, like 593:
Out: 110
